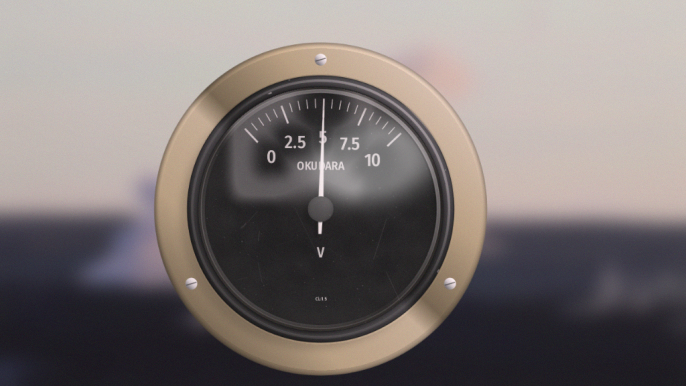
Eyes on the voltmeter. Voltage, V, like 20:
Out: 5
